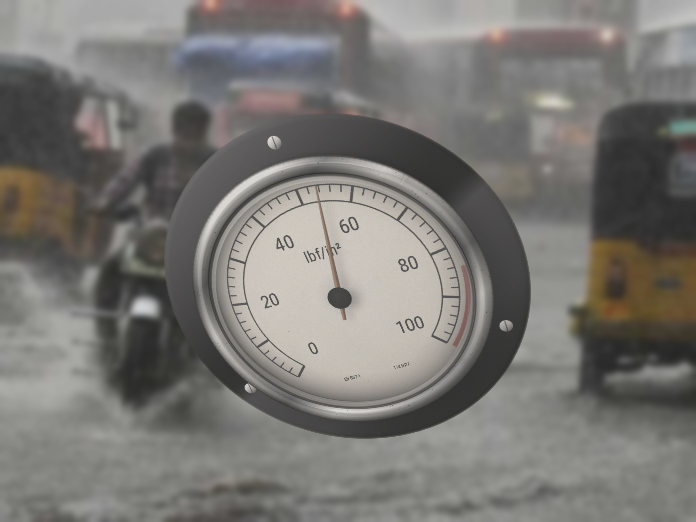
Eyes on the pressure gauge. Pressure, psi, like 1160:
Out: 54
